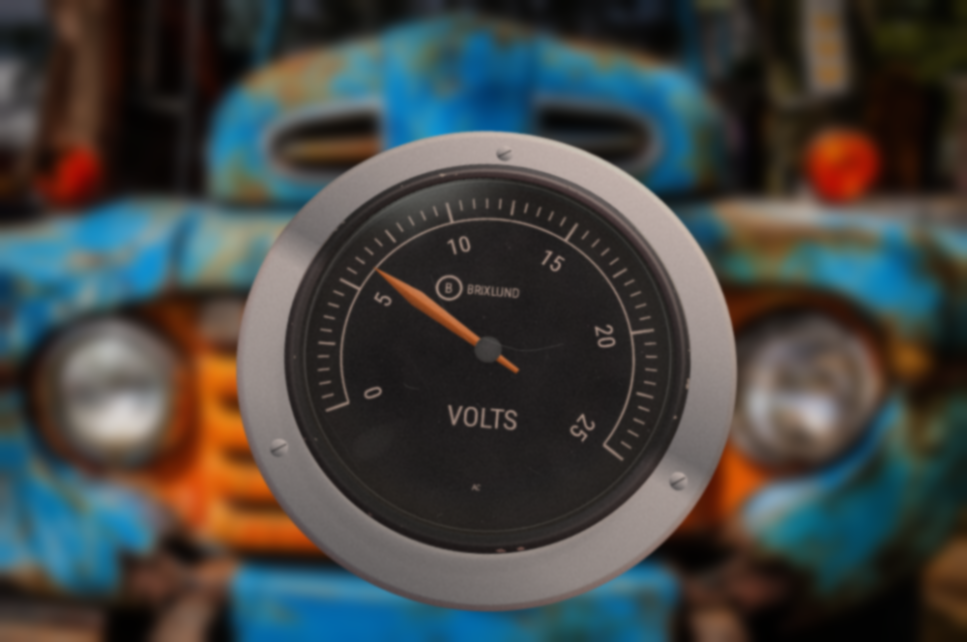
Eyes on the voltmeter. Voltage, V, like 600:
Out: 6
